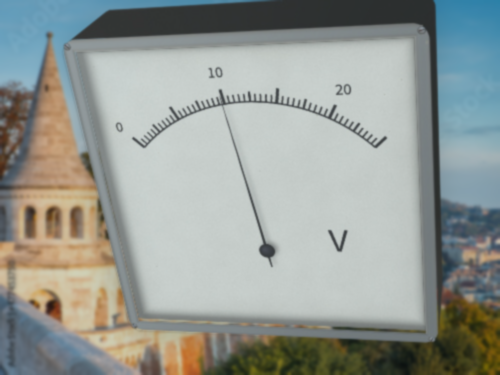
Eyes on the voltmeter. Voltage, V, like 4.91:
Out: 10
